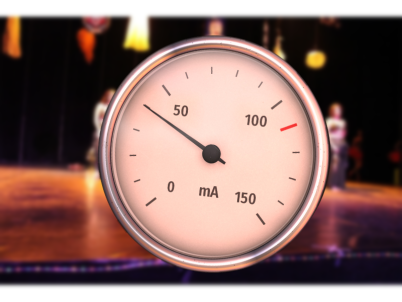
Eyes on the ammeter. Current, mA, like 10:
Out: 40
